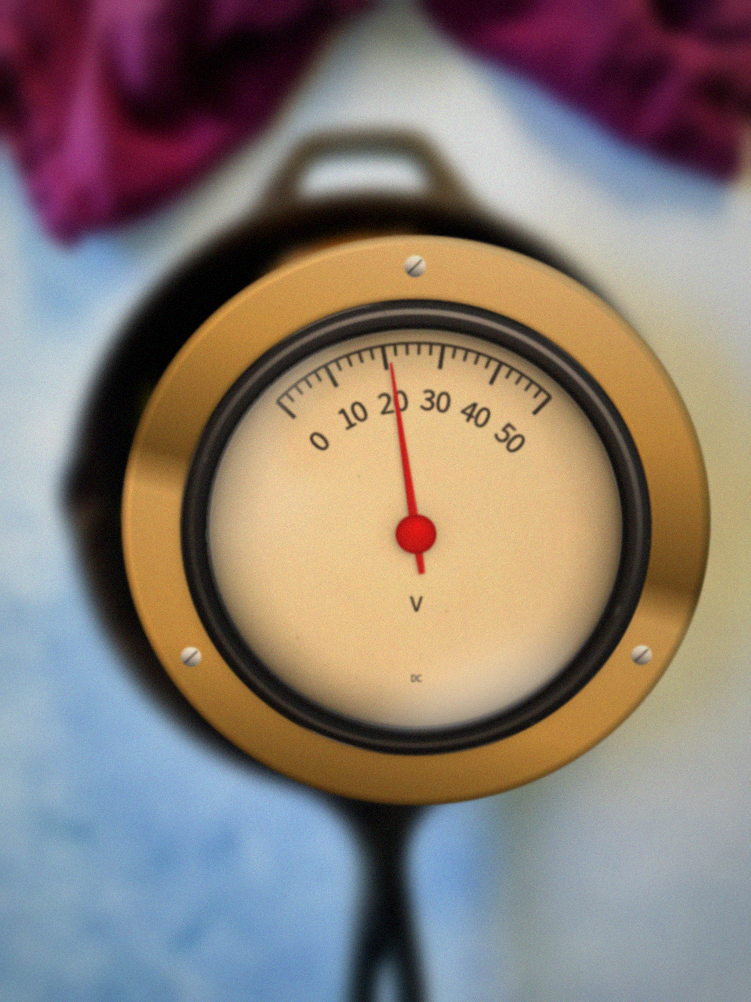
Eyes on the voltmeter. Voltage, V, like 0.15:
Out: 21
